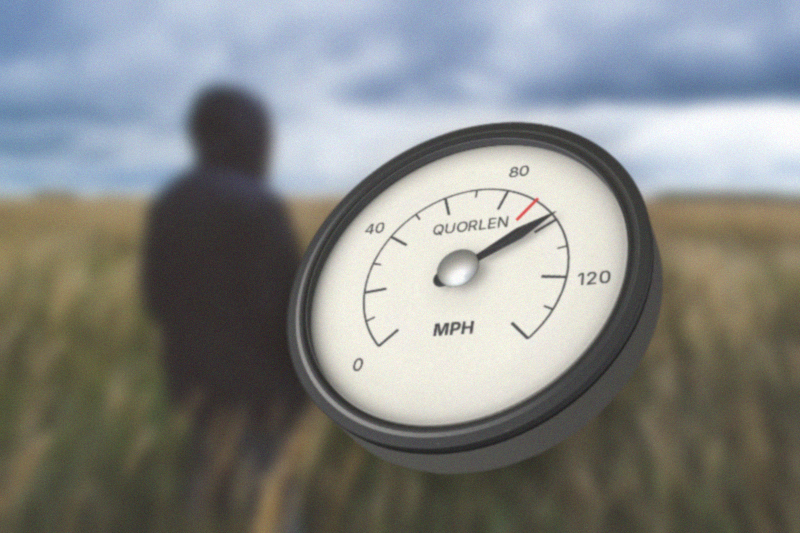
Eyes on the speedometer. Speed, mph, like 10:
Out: 100
